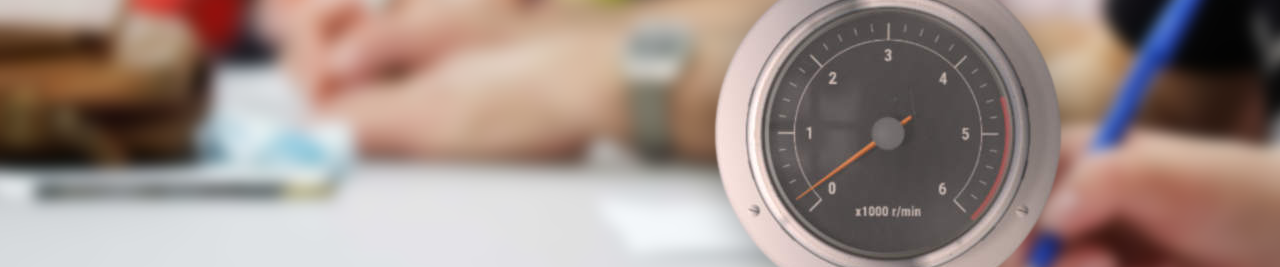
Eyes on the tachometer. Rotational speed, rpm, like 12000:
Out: 200
